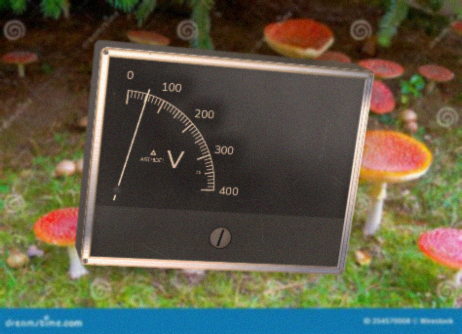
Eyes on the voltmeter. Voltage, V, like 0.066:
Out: 50
